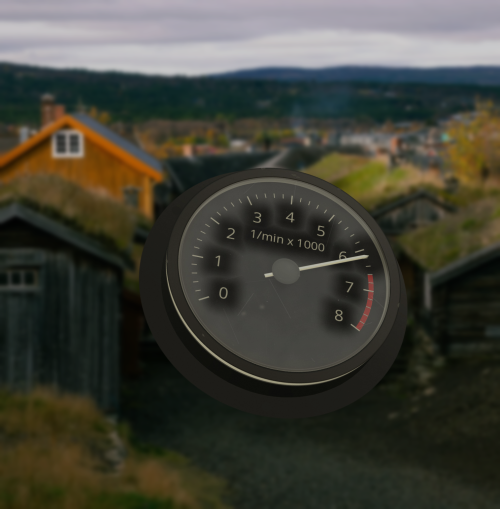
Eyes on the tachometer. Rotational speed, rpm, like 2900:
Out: 6200
